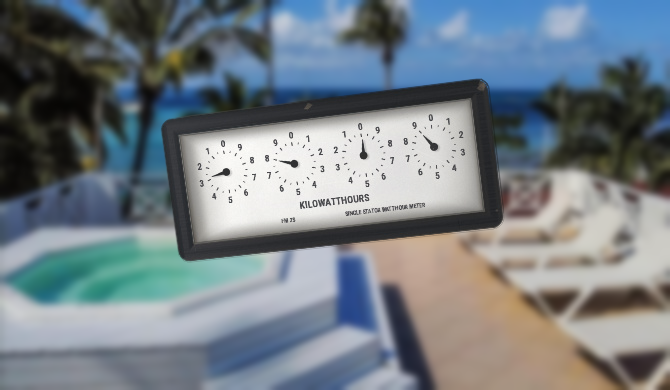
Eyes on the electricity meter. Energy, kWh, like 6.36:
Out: 2799
